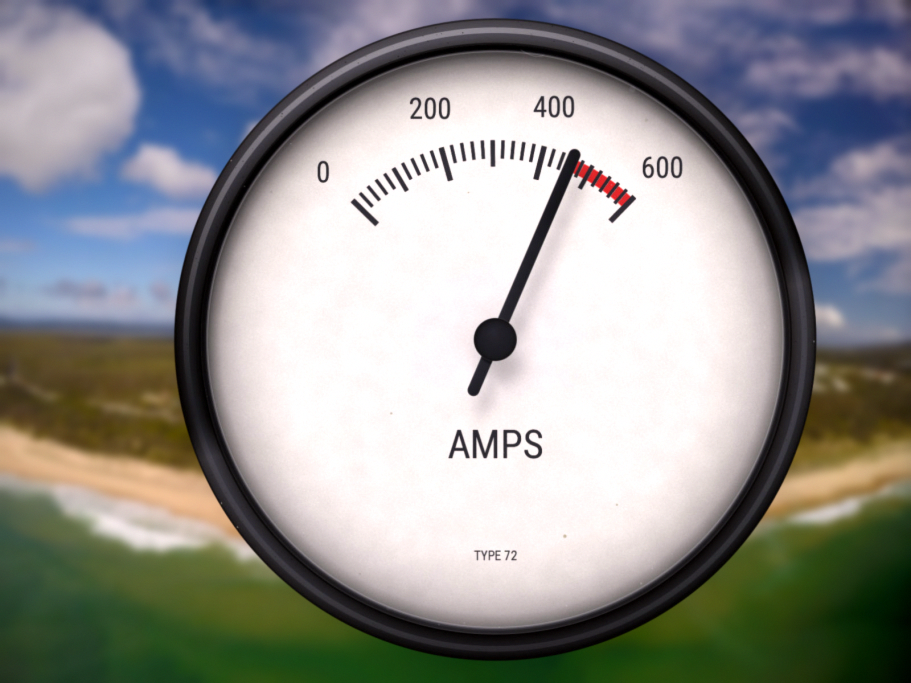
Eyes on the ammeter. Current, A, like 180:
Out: 460
